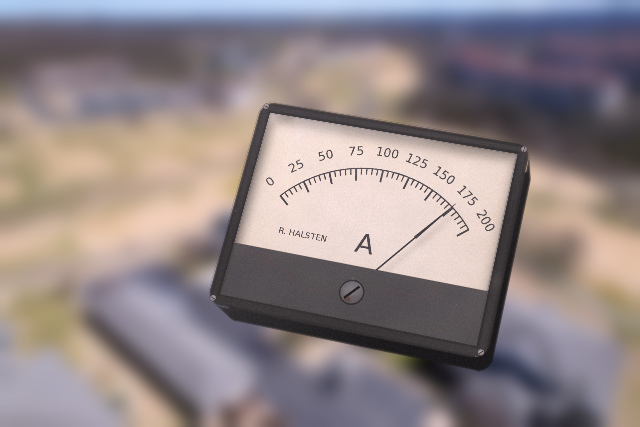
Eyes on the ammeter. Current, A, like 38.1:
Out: 175
